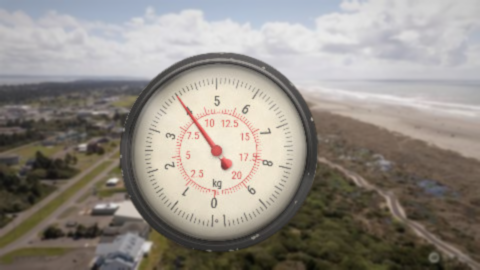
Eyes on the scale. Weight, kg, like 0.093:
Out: 4
